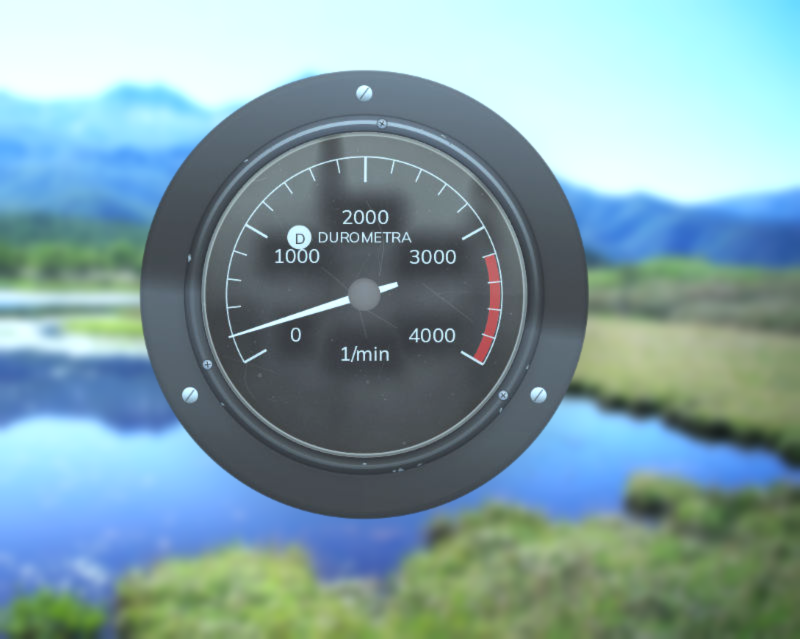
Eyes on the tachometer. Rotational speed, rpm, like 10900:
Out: 200
